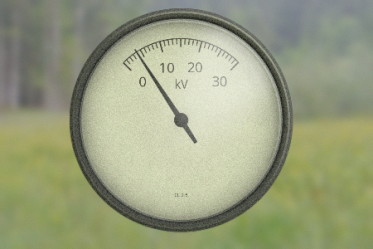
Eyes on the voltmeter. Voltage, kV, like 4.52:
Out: 4
